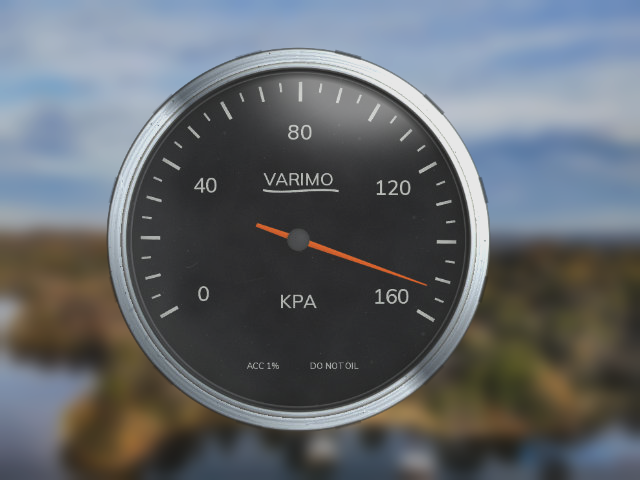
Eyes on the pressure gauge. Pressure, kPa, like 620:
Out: 152.5
